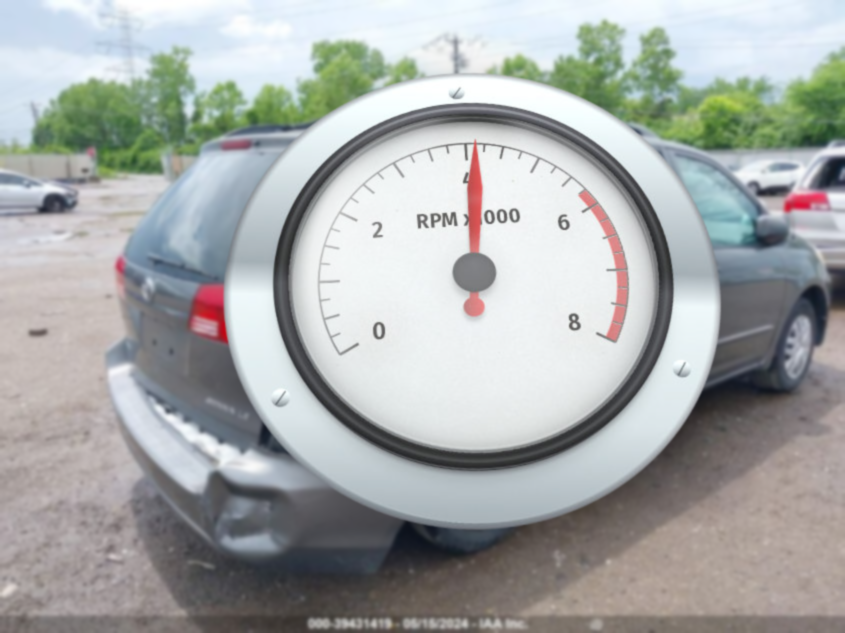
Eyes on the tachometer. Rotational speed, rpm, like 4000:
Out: 4125
